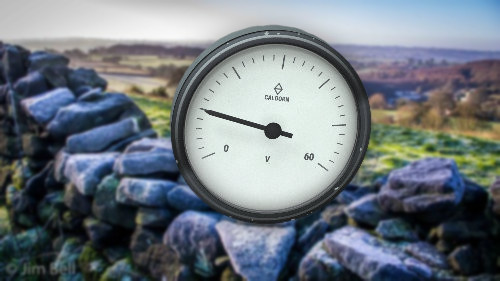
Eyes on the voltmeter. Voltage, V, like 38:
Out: 10
